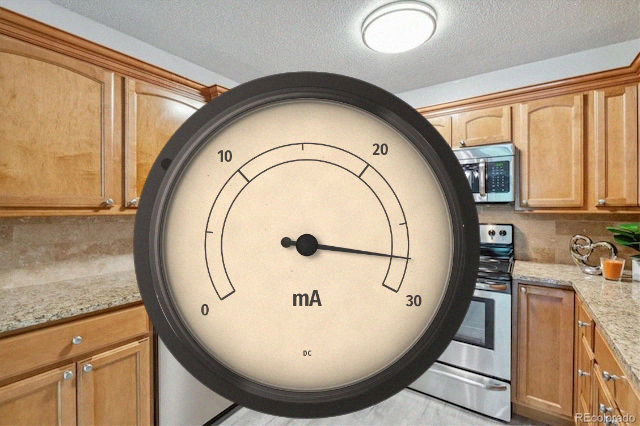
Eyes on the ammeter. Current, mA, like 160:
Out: 27.5
